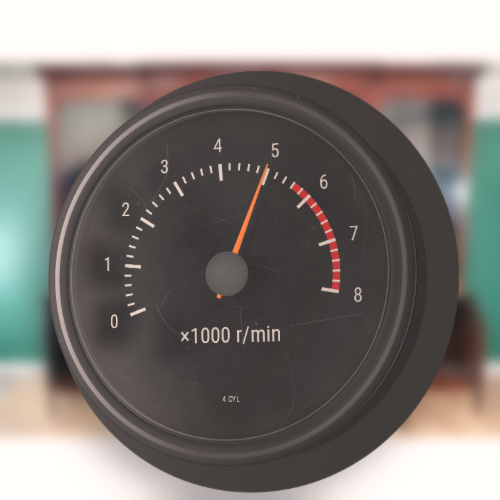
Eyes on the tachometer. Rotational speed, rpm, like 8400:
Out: 5000
